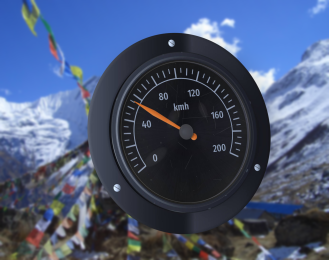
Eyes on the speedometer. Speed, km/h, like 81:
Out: 55
